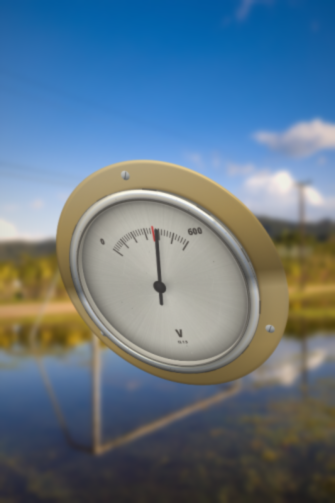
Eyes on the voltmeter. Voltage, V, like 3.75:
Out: 400
